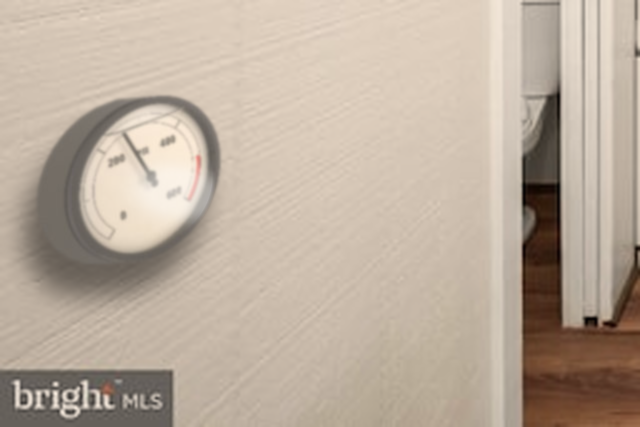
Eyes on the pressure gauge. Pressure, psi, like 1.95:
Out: 250
